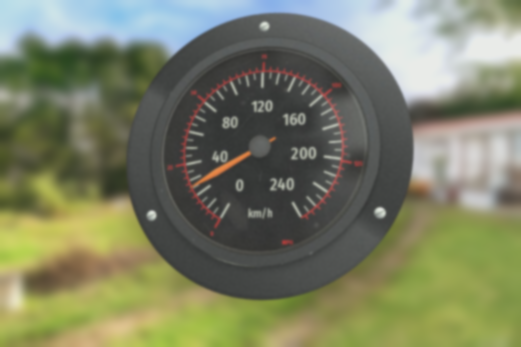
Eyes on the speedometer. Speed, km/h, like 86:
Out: 25
